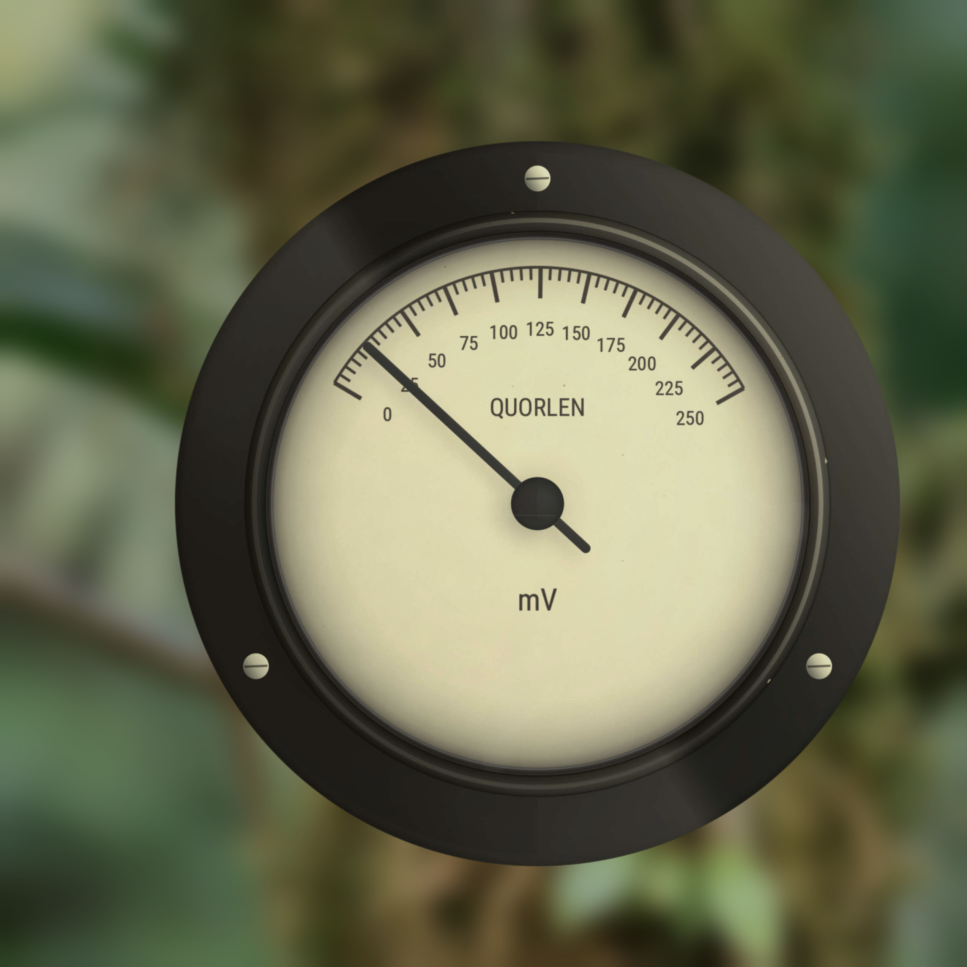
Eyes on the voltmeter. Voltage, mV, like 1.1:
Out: 25
